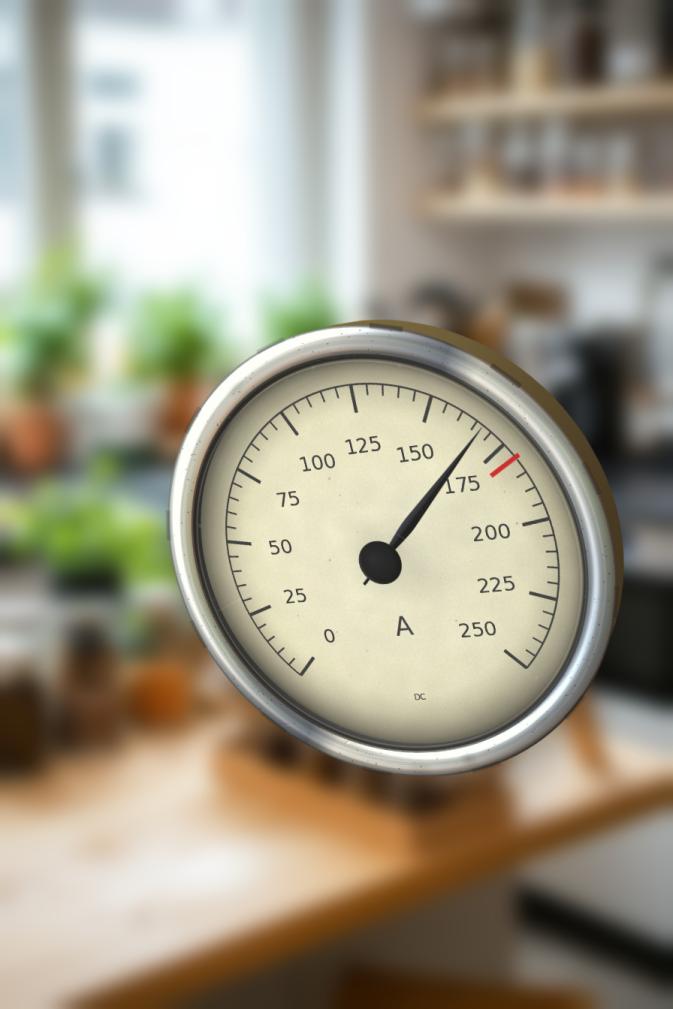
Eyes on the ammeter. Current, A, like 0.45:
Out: 167.5
